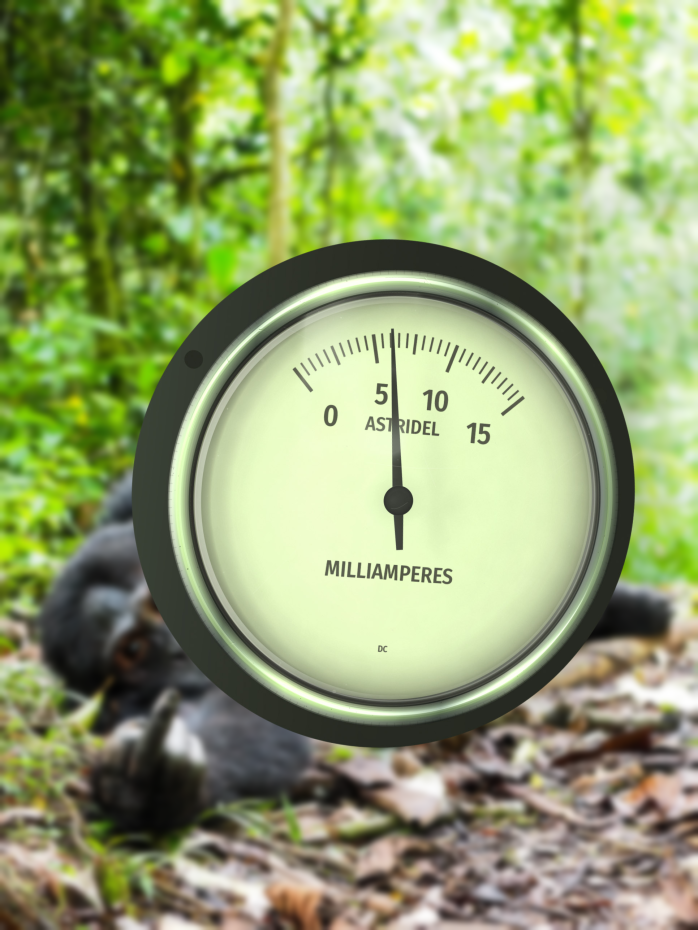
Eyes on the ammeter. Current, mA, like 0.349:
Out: 6
